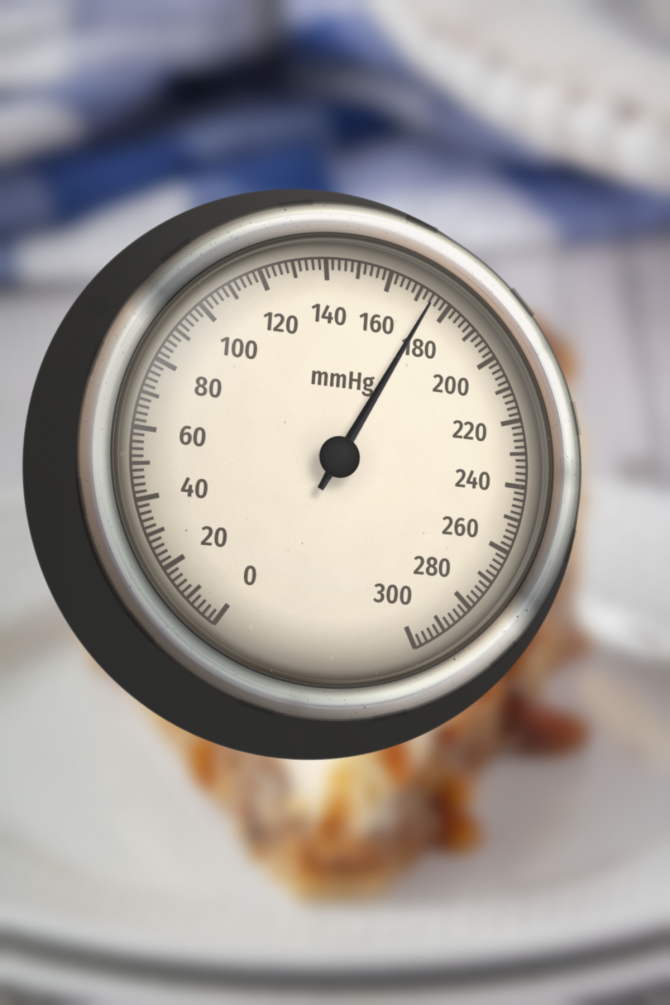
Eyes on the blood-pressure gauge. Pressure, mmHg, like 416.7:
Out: 174
